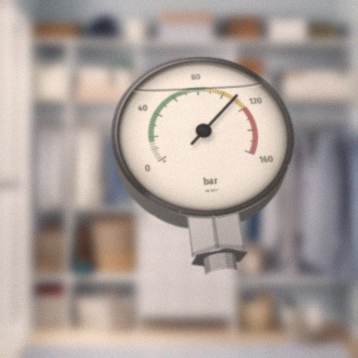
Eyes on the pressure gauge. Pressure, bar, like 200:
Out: 110
